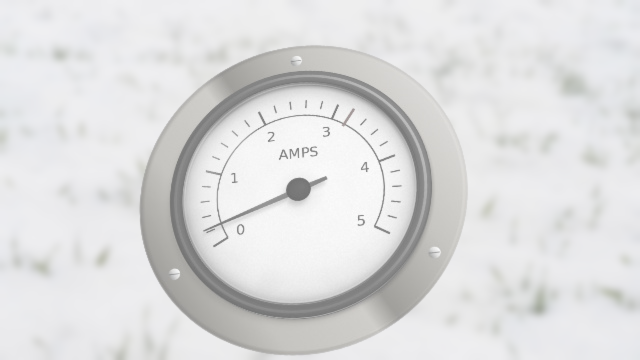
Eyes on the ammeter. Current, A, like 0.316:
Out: 0.2
